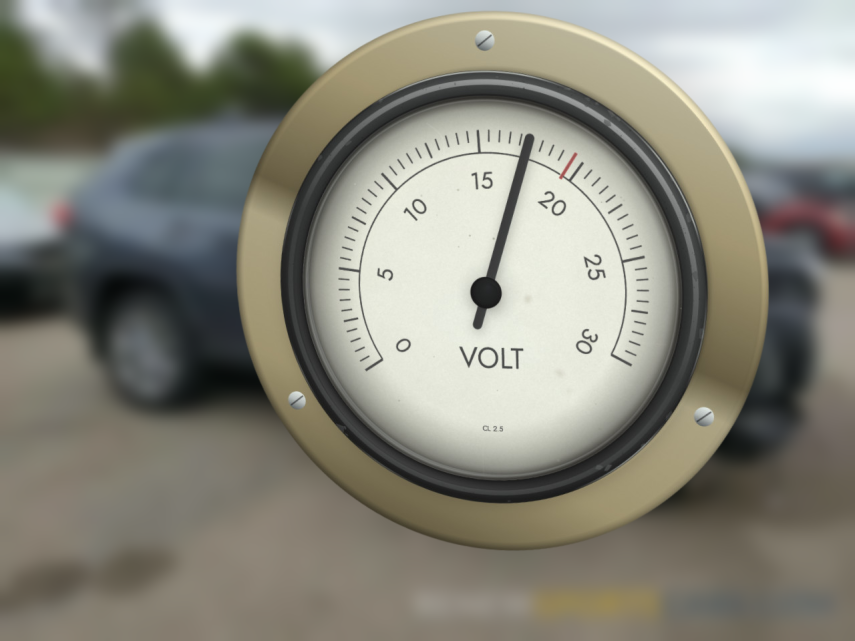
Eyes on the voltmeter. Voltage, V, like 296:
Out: 17.5
